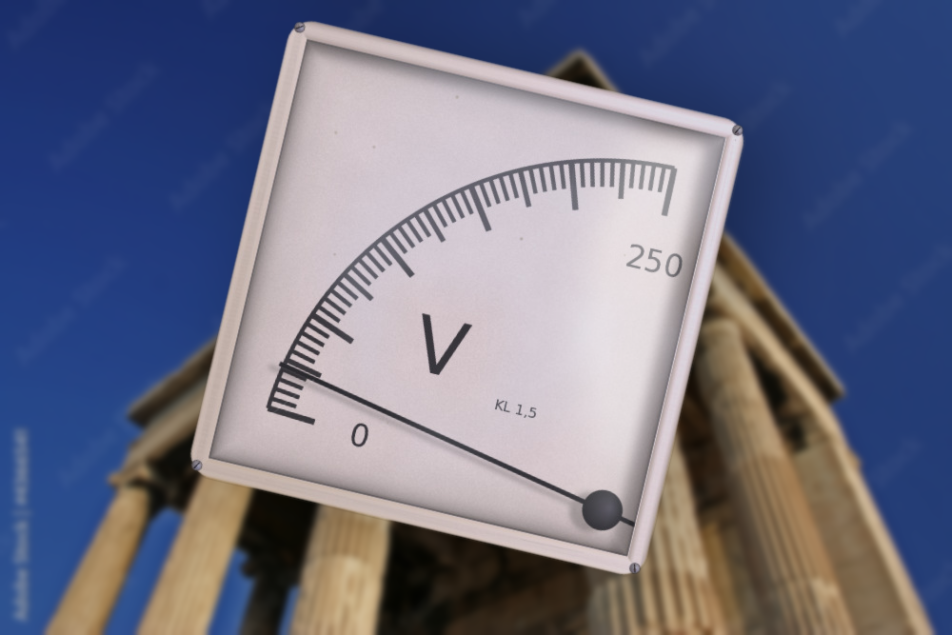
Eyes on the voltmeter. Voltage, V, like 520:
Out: 22.5
